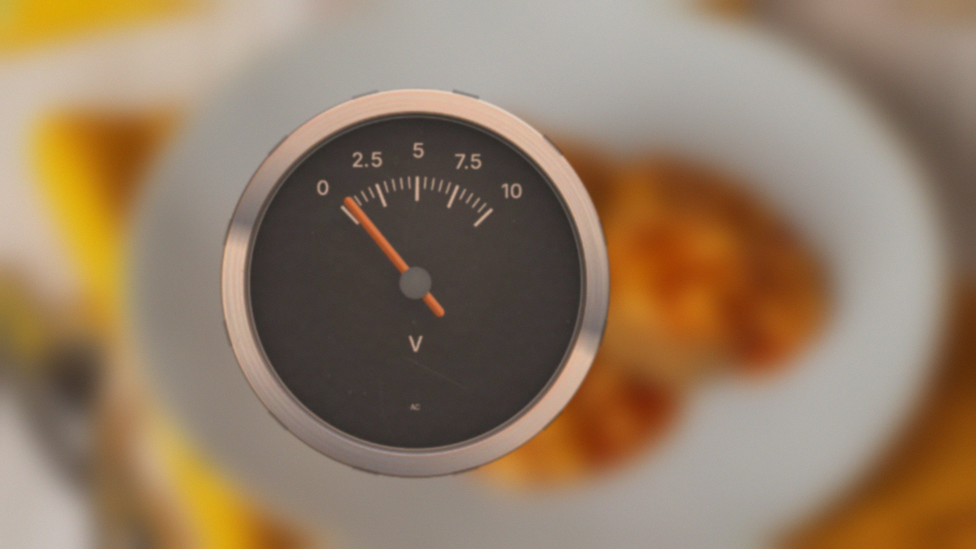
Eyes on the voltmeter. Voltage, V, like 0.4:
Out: 0.5
